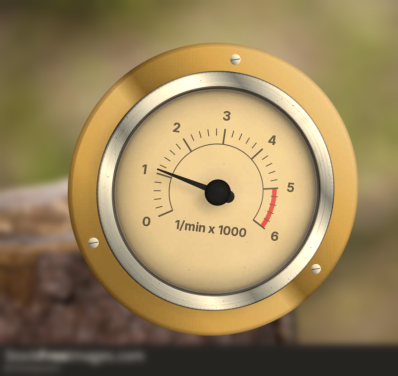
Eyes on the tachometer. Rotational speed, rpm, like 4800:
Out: 1100
